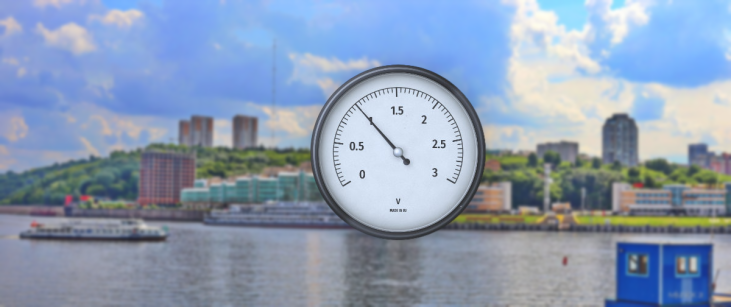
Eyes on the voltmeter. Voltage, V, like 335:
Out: 1
